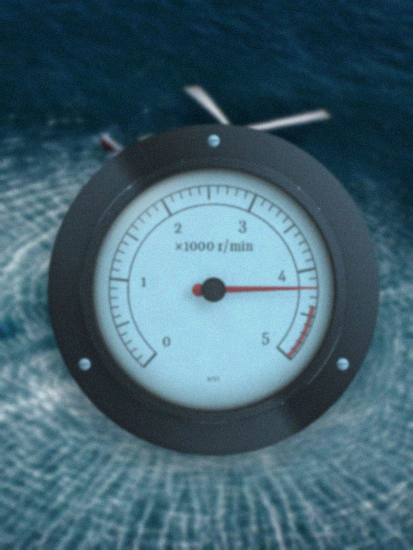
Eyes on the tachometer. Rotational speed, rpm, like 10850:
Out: 4200
